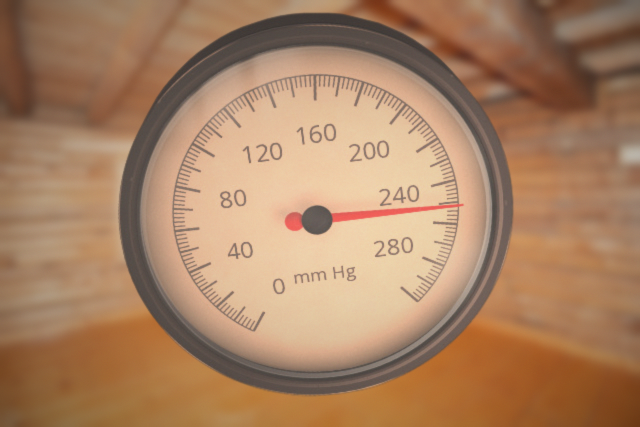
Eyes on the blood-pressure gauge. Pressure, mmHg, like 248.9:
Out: 250
